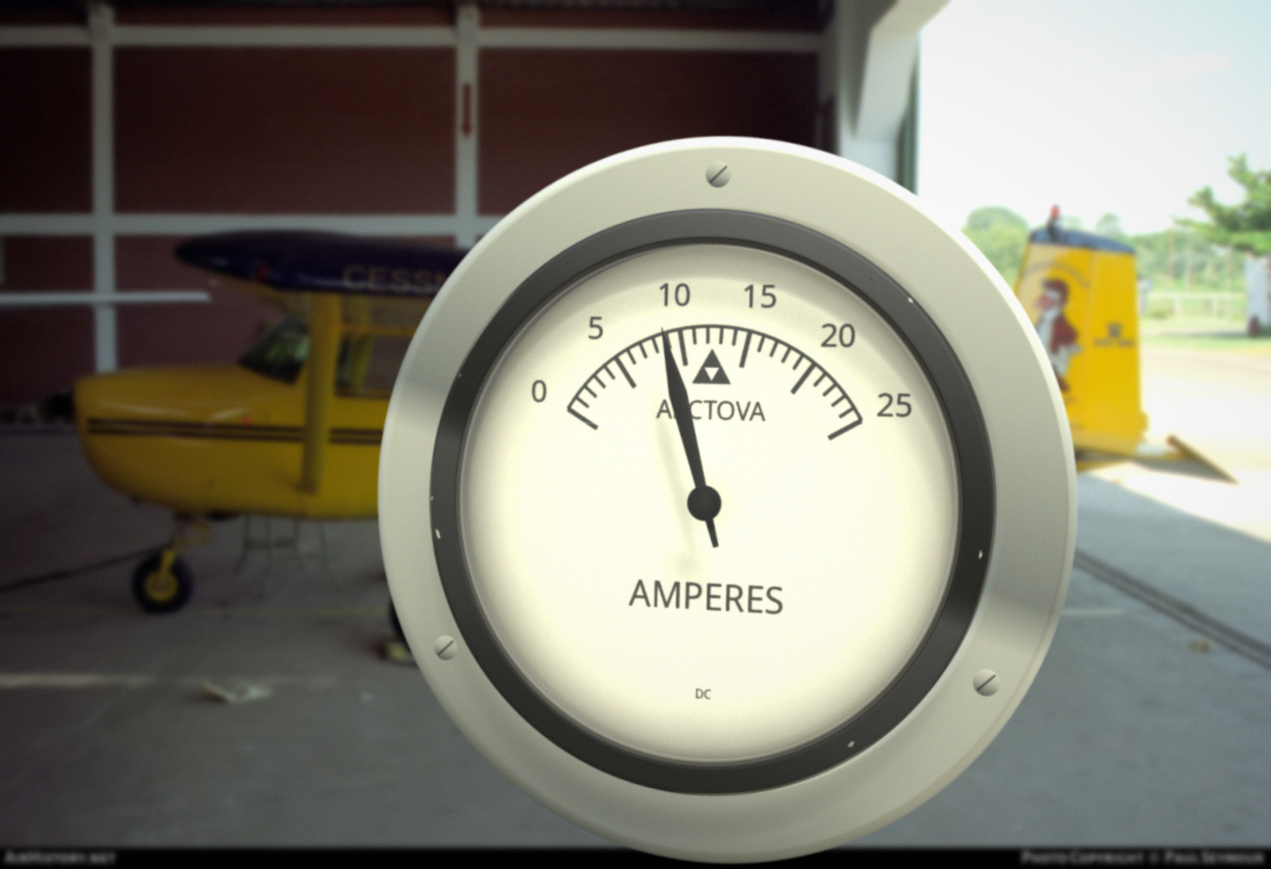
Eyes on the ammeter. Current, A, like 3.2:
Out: 9
